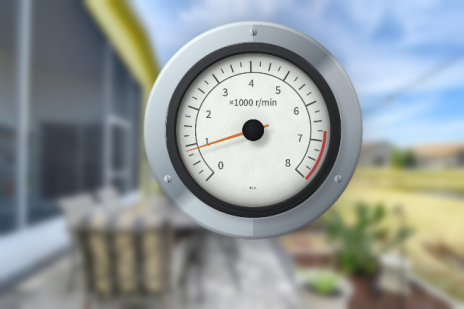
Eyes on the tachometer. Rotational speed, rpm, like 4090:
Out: 875
